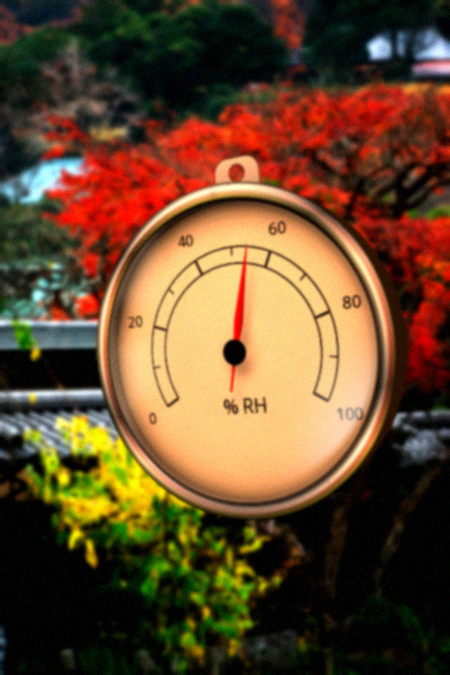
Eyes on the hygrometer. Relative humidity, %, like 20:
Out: 55
